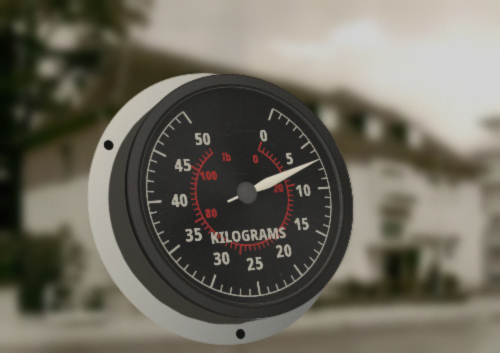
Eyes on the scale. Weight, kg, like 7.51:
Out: 7
